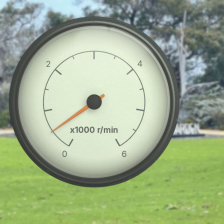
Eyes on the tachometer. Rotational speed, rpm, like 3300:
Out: 500
